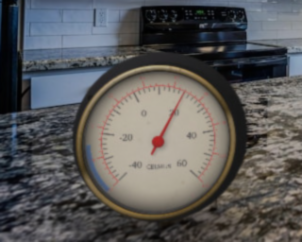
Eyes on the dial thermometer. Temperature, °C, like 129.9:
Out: 20
